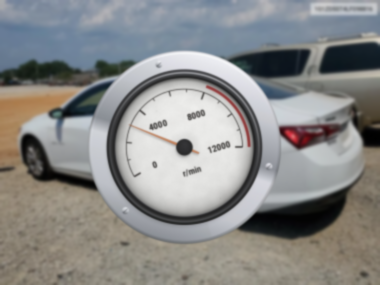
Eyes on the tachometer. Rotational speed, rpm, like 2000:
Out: 3000
